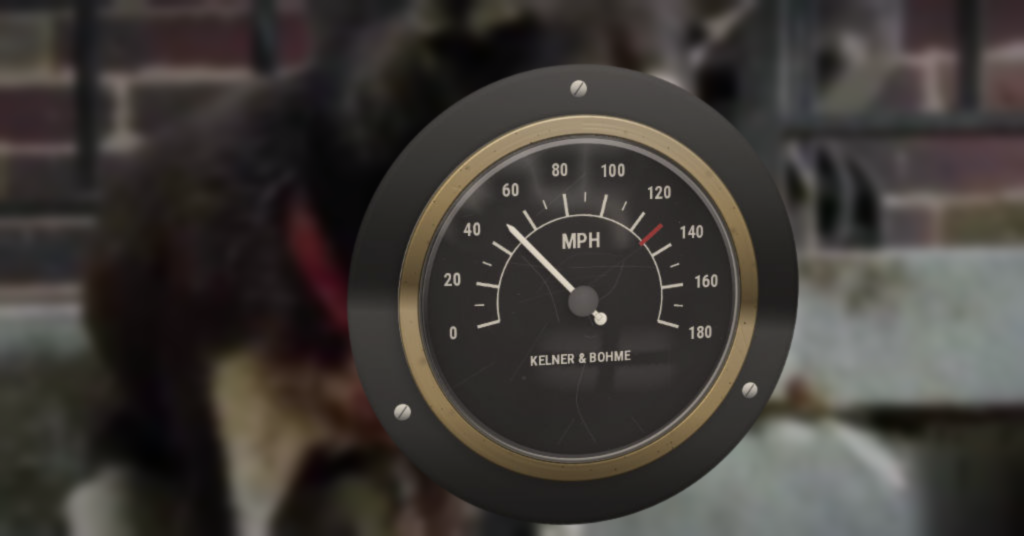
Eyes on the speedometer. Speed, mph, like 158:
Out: 50
